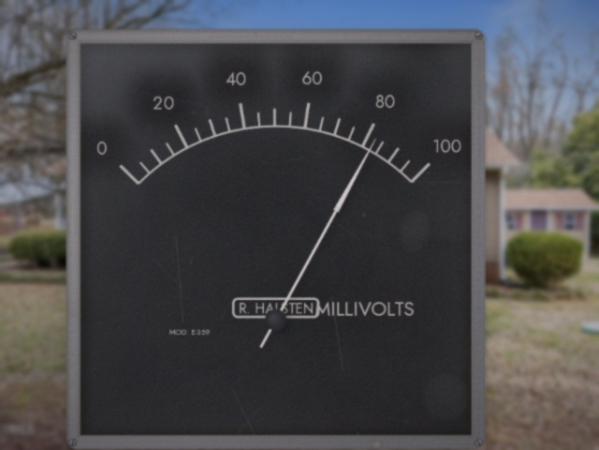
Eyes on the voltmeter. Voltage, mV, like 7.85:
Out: 82.5
